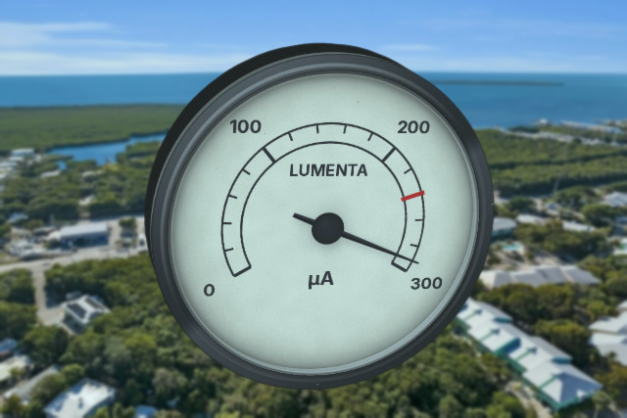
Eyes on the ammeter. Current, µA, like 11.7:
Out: 290
